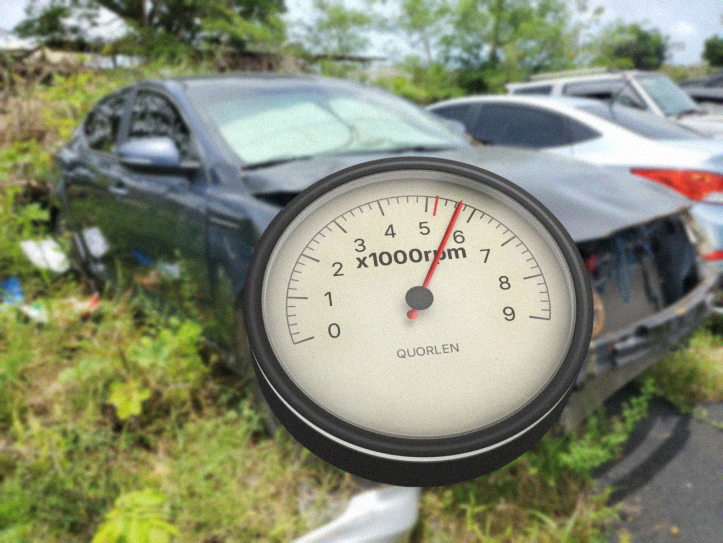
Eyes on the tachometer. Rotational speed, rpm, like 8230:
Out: 5700
